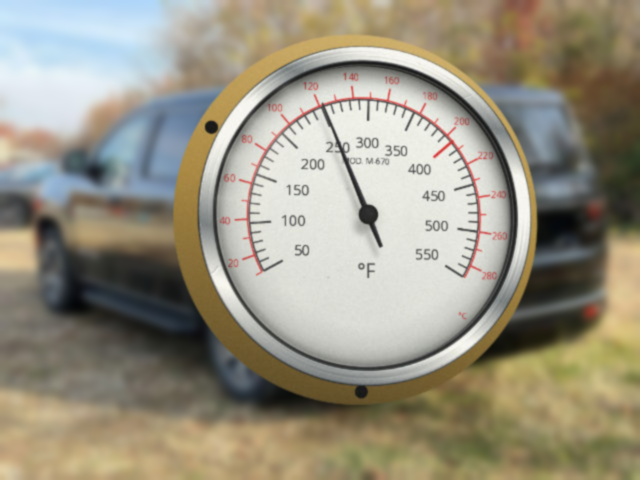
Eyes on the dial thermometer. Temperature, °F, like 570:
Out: 250
